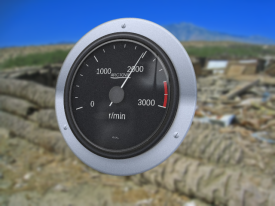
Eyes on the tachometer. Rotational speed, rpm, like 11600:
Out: 2000
